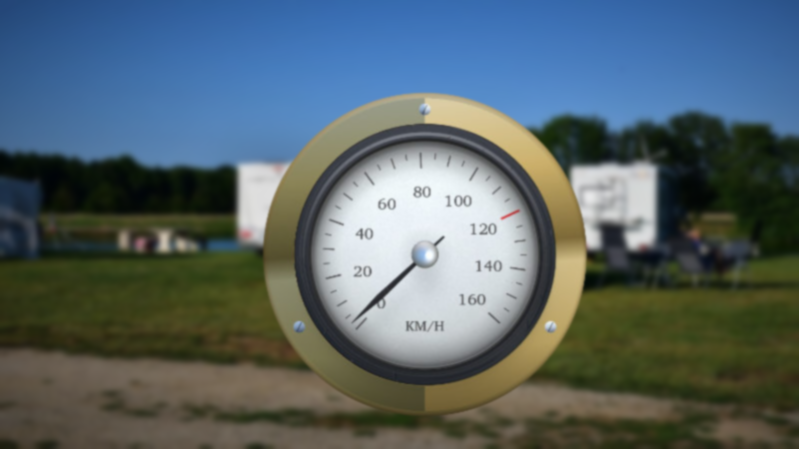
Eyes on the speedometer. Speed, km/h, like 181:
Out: 2.5
